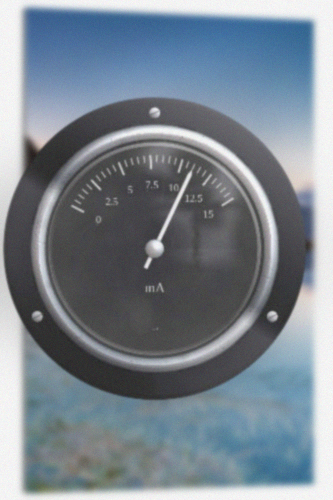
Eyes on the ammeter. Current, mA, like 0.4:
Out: 11
